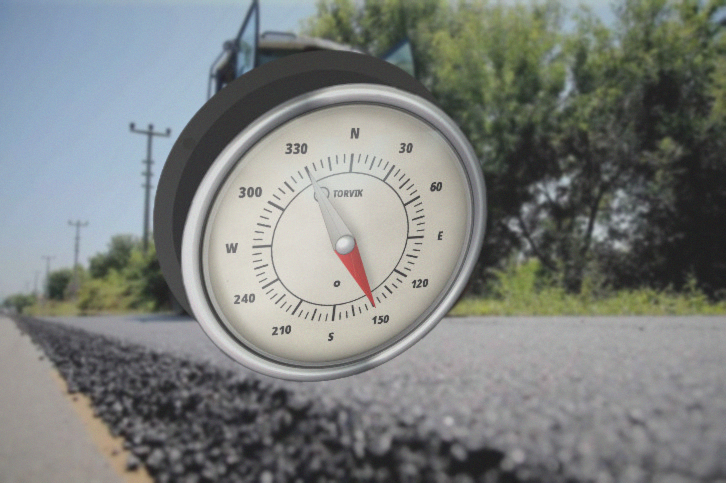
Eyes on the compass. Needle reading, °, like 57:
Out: 150
